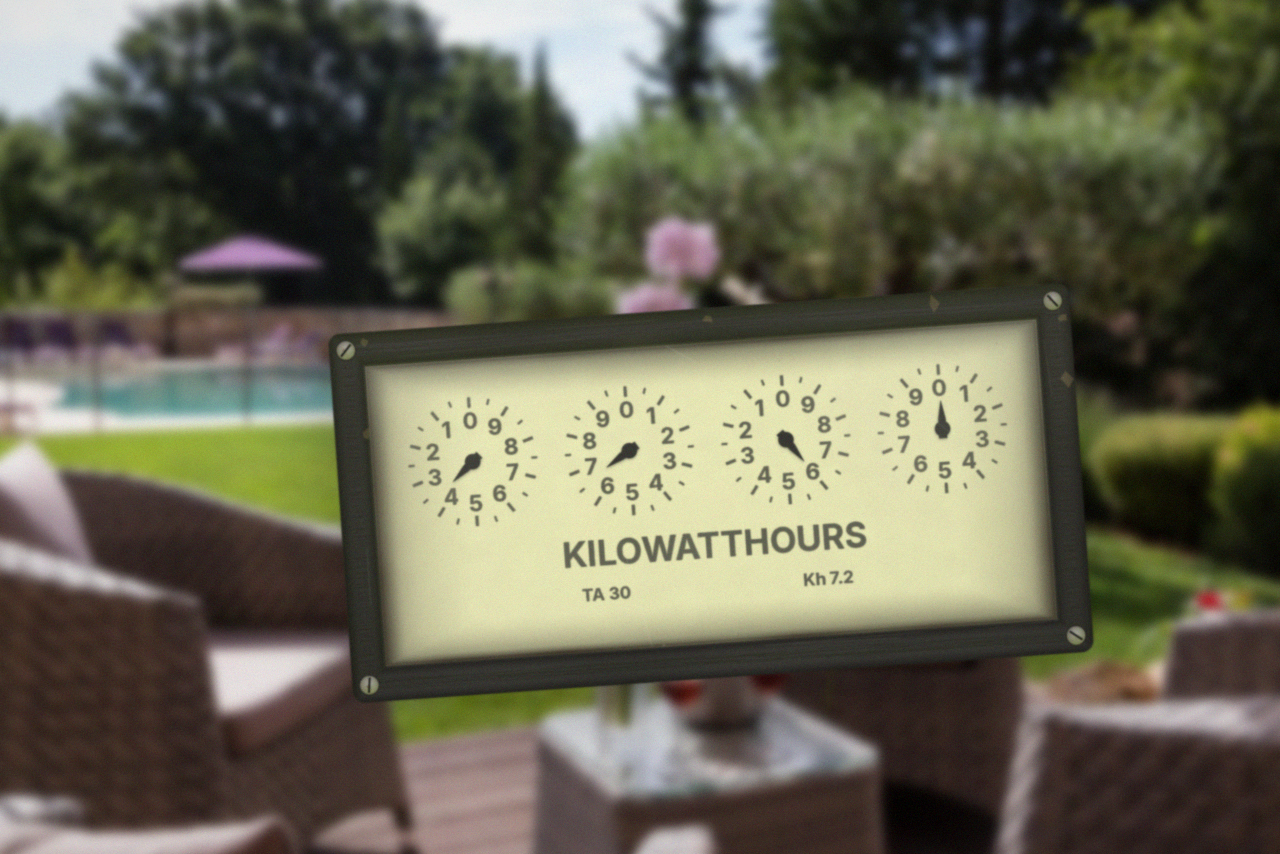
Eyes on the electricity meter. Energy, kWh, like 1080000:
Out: 3660
